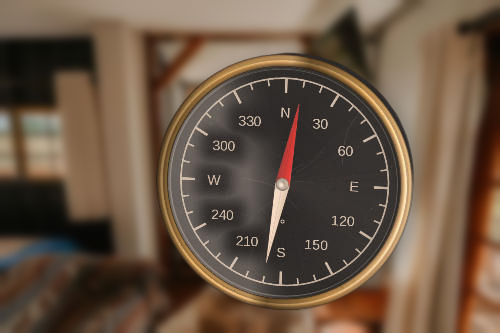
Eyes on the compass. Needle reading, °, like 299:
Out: 10
